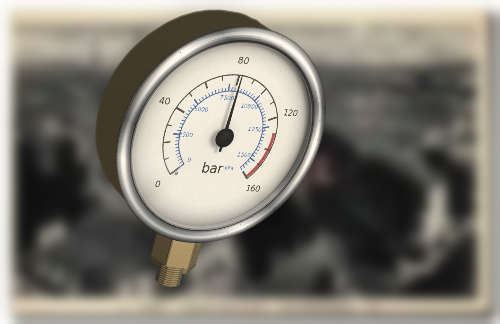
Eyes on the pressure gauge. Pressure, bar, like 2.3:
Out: 80
